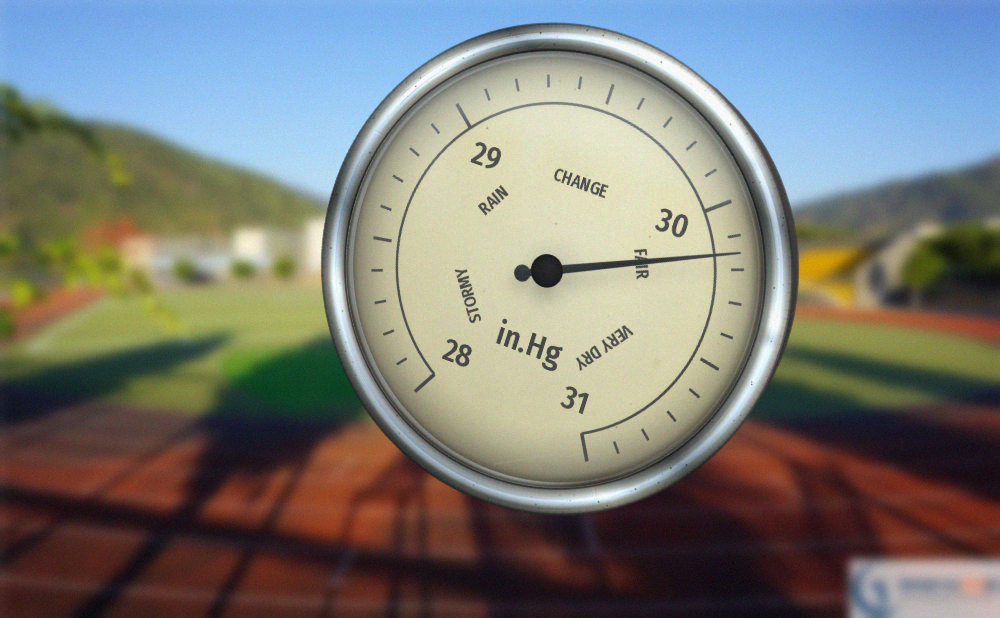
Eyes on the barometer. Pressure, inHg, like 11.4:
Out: 30.15
